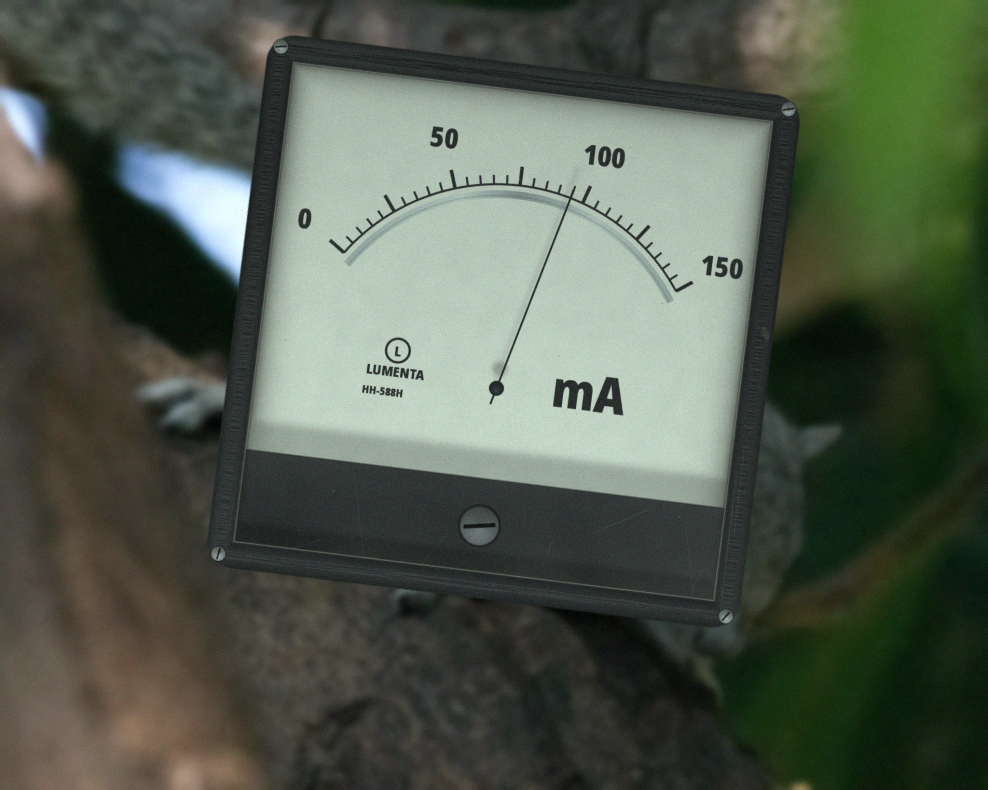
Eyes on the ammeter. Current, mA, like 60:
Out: 95
